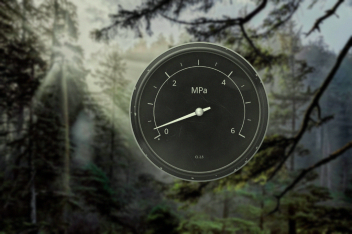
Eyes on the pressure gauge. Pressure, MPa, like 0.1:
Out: 0.25
